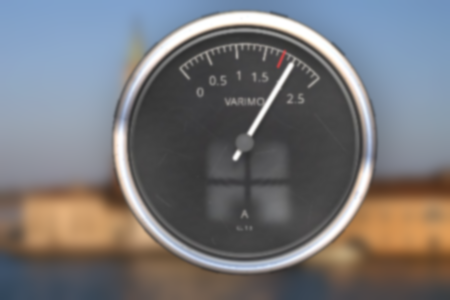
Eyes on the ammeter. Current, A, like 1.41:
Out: 2
